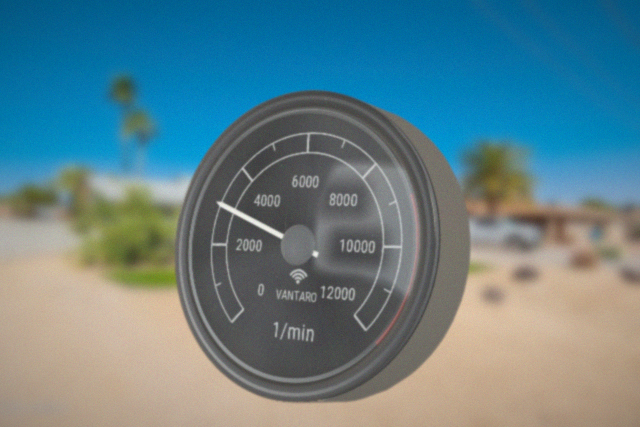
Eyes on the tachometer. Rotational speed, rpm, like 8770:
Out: 3000
